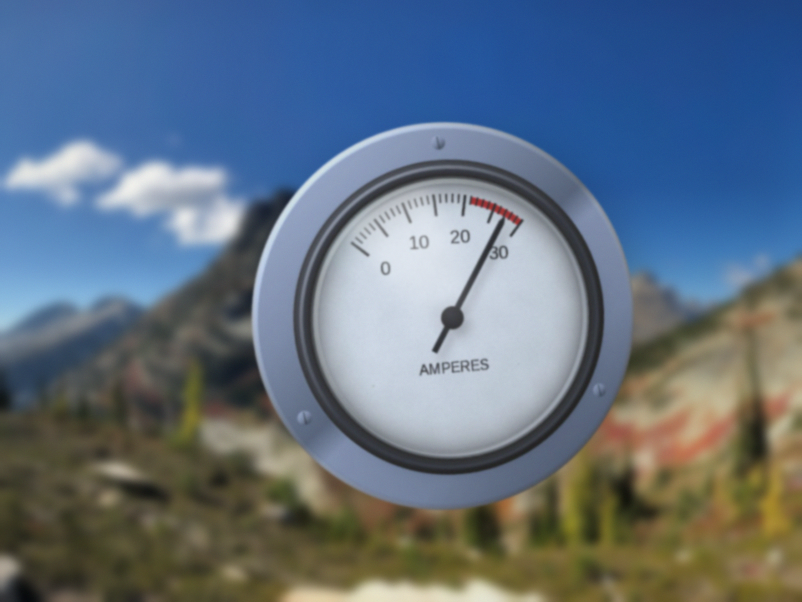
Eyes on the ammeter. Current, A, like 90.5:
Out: 27
